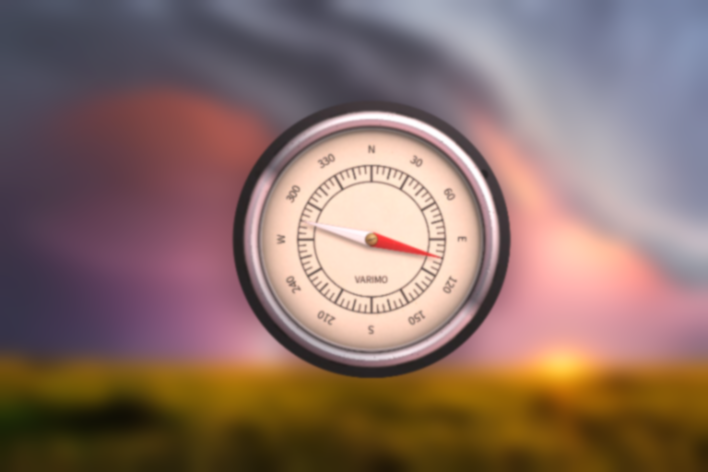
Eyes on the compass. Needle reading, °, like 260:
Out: 105
